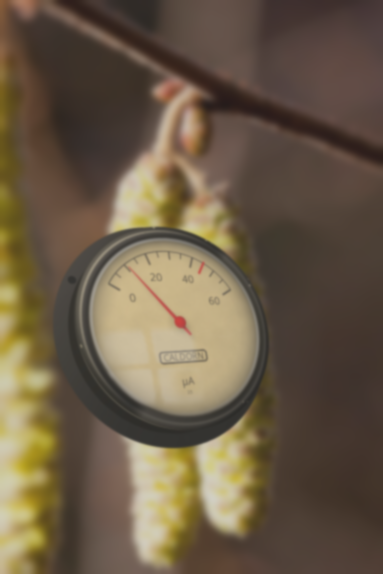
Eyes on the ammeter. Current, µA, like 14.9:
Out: 10
